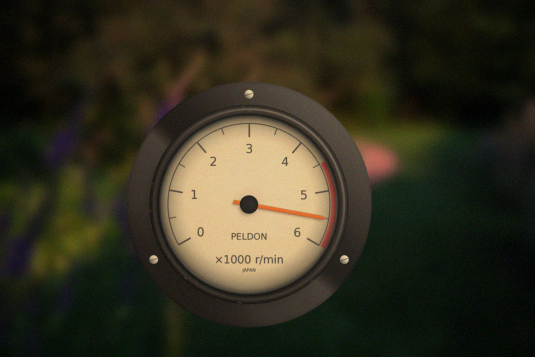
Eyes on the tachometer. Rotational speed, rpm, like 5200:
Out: 5500
